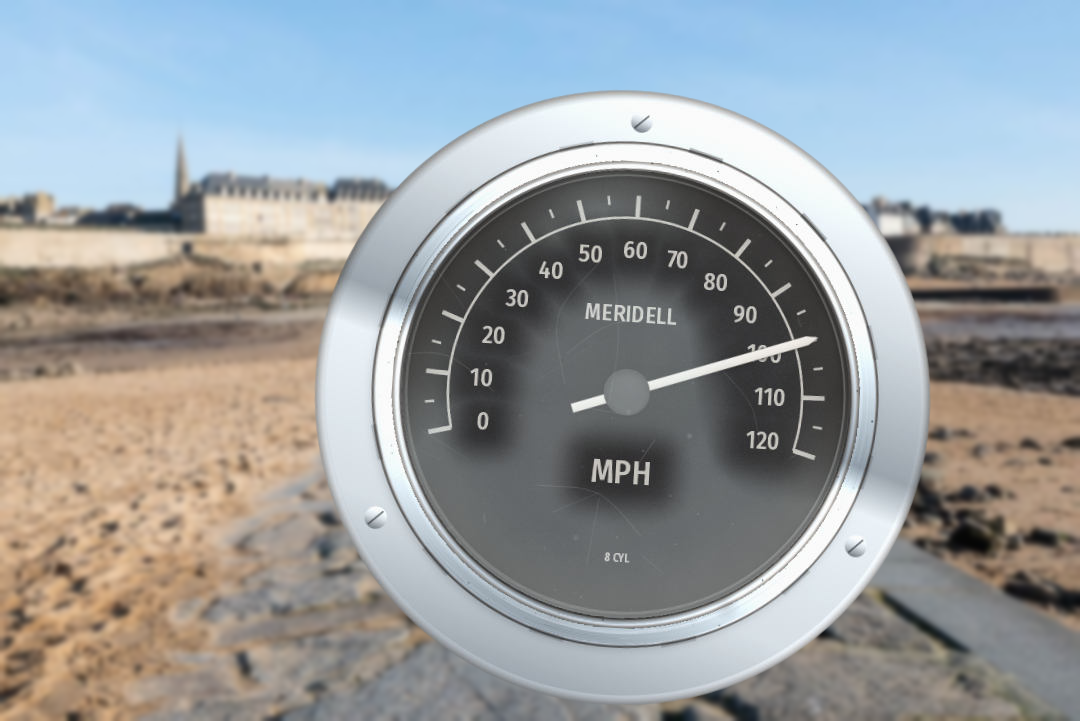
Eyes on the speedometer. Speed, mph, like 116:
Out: 100
